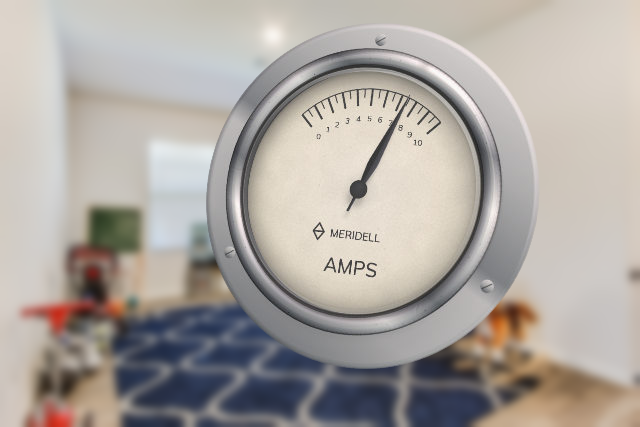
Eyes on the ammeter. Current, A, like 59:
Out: 7.5
